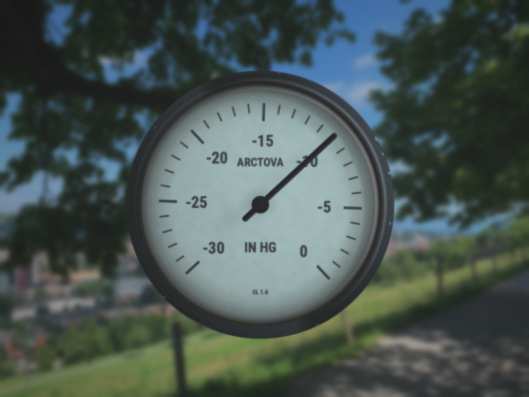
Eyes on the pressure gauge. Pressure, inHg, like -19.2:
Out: -10
